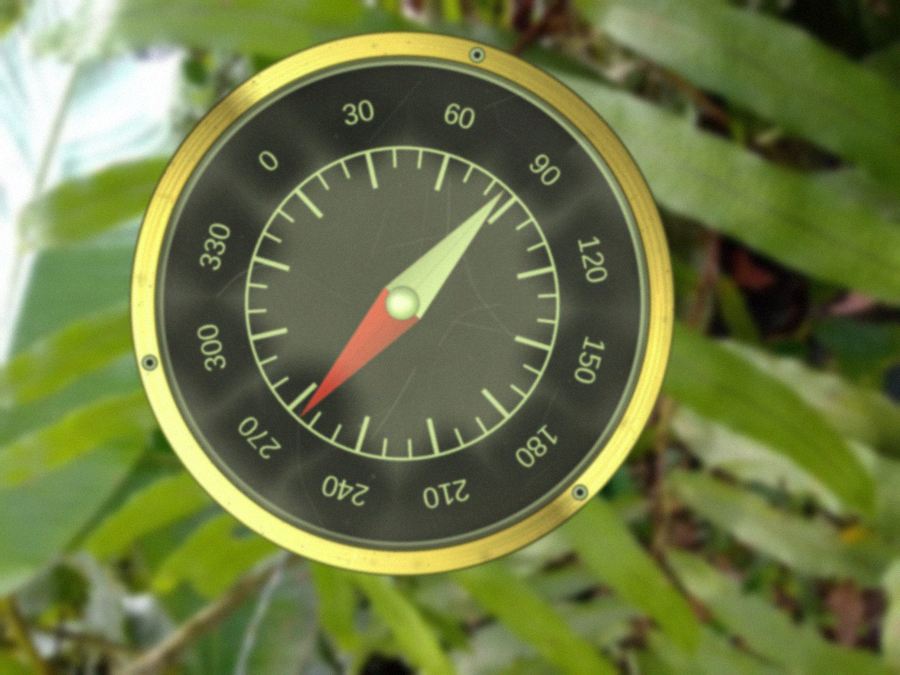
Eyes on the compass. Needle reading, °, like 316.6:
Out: 265
